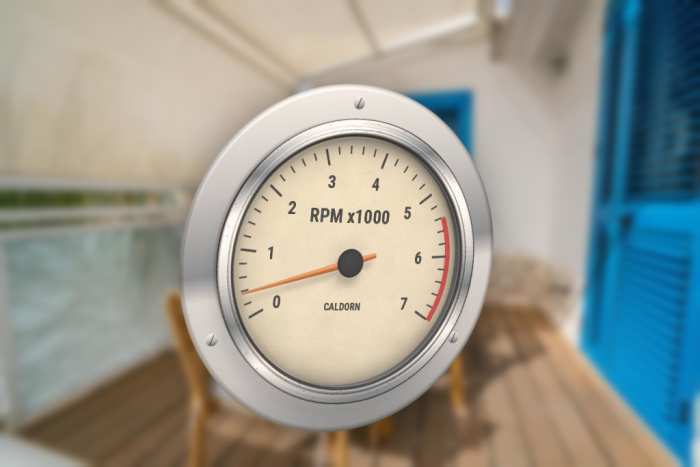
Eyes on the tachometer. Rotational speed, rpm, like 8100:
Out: 400
